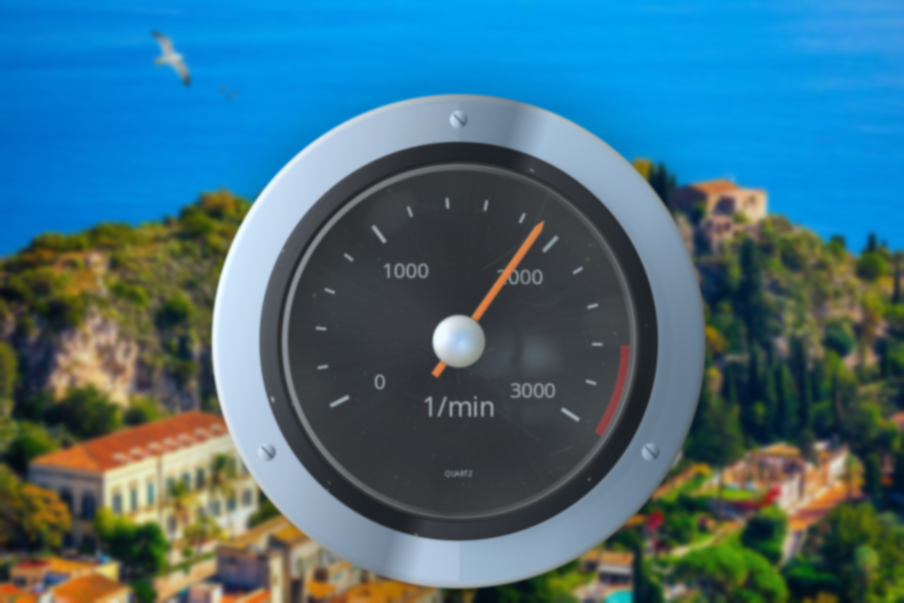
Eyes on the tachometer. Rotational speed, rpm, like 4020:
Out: 1900
